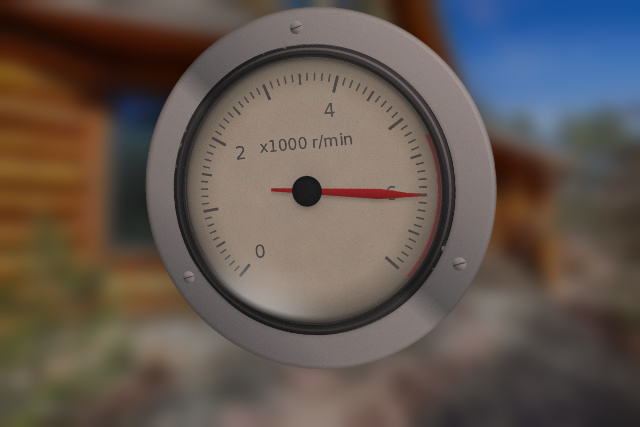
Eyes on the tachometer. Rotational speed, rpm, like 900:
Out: 6000
